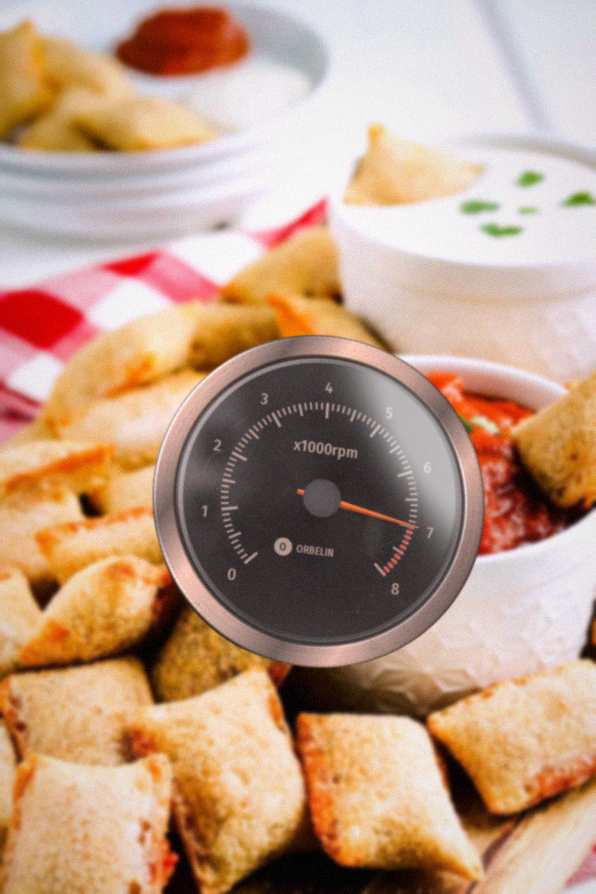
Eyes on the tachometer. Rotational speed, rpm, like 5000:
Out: 7000
